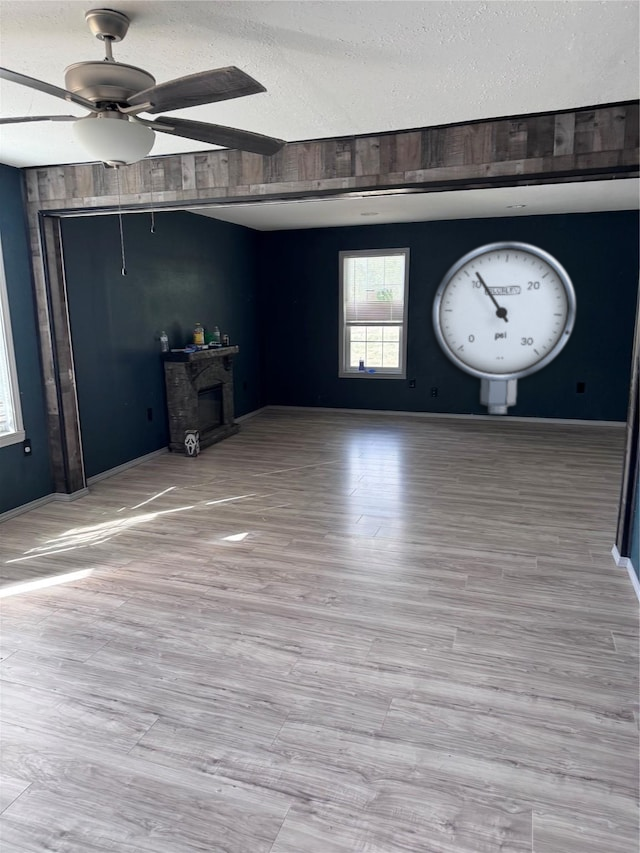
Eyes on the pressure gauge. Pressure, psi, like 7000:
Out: 11
